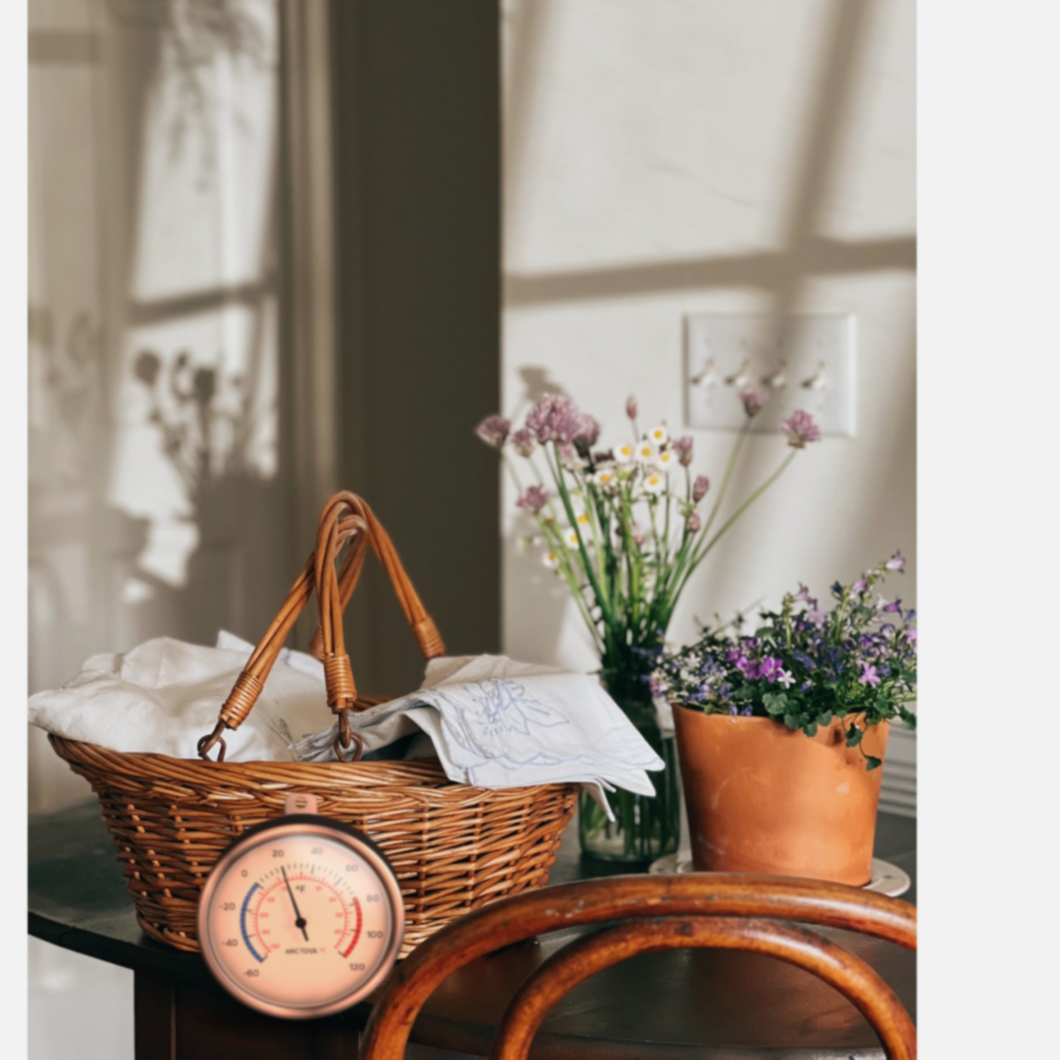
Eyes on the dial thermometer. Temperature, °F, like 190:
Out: 20
